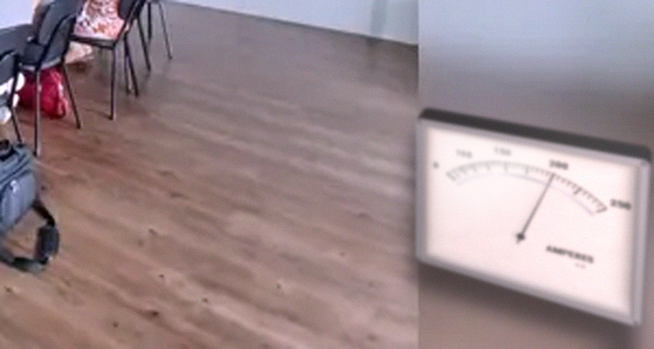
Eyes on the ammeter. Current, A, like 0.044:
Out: 200
